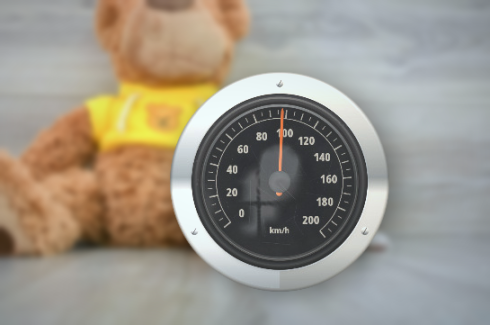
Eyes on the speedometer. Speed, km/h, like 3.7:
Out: 97.5
